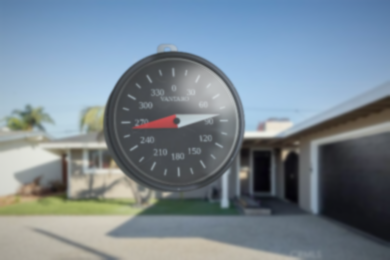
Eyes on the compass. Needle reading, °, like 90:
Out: 262.5
